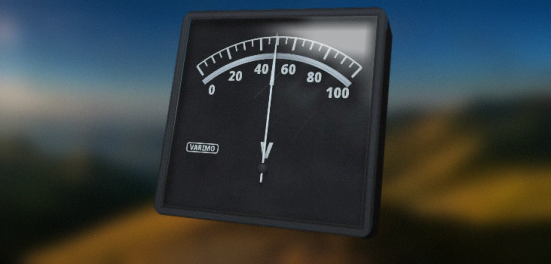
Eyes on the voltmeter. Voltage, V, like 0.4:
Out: 50
